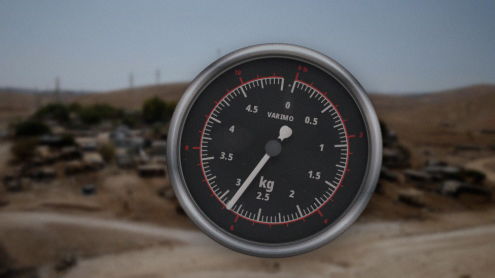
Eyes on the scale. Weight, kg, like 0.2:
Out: 2.85
